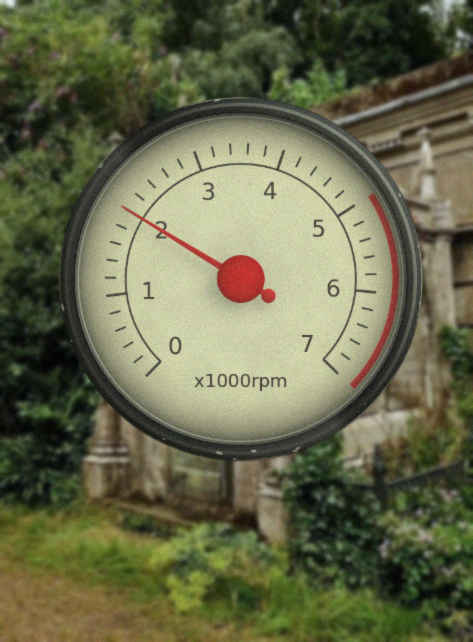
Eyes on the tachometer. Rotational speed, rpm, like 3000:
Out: 2000
